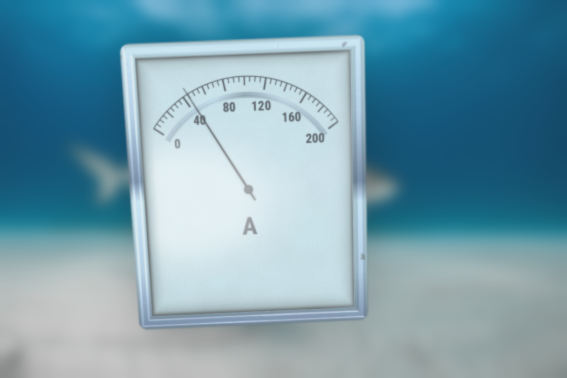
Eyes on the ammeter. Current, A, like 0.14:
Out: 45
